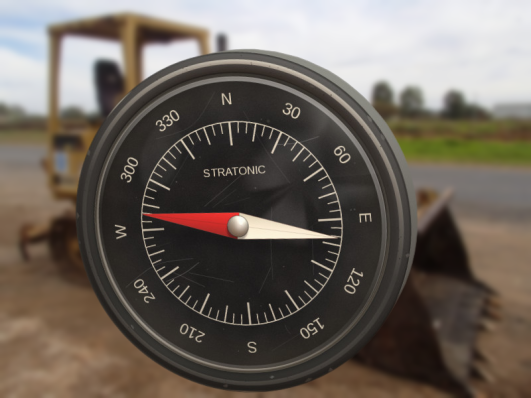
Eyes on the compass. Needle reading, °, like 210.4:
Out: 280
